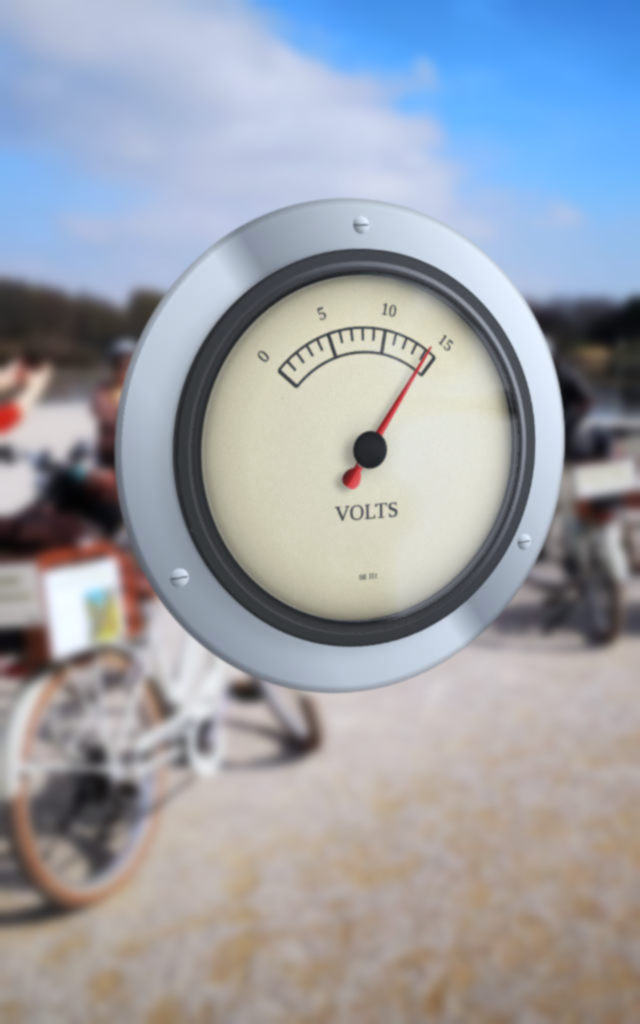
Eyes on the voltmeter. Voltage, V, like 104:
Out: 14
